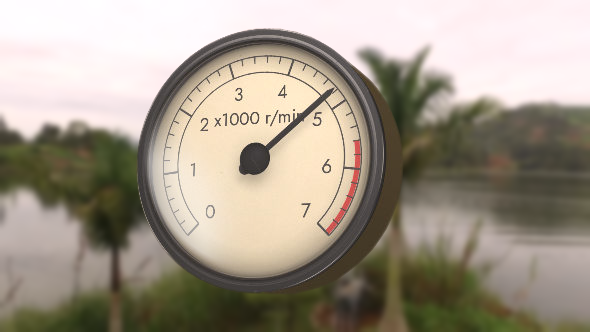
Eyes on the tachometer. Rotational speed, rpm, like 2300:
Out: 4800
